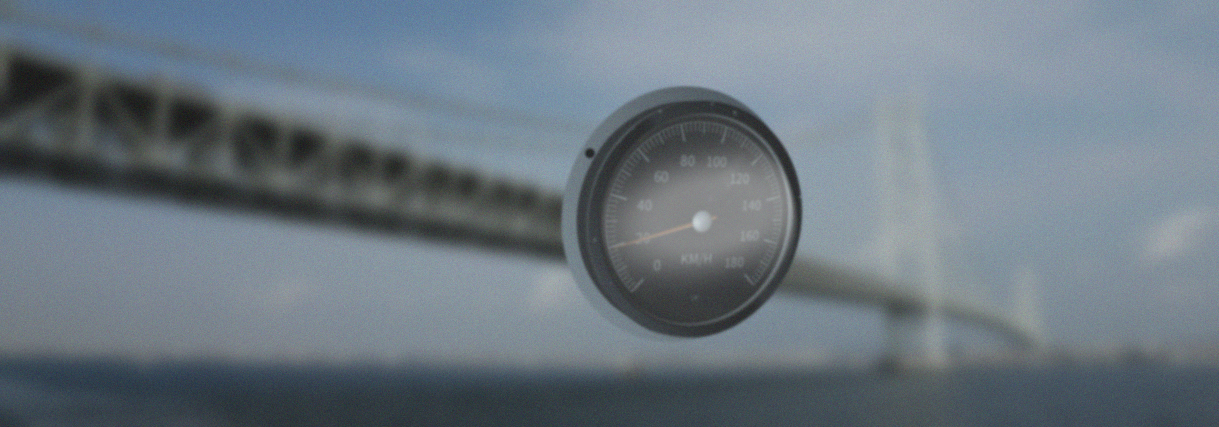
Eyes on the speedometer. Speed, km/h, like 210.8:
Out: 20
